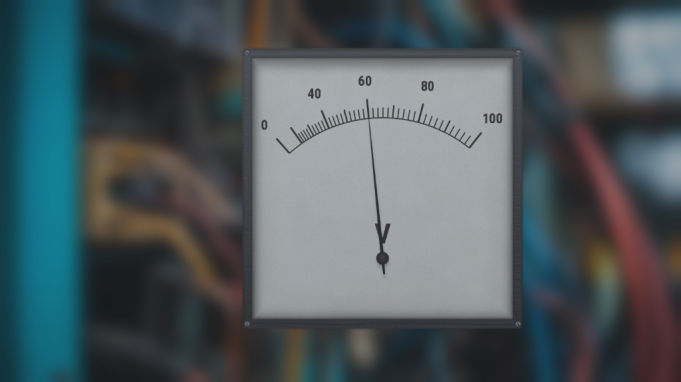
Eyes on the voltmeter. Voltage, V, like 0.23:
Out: 60
